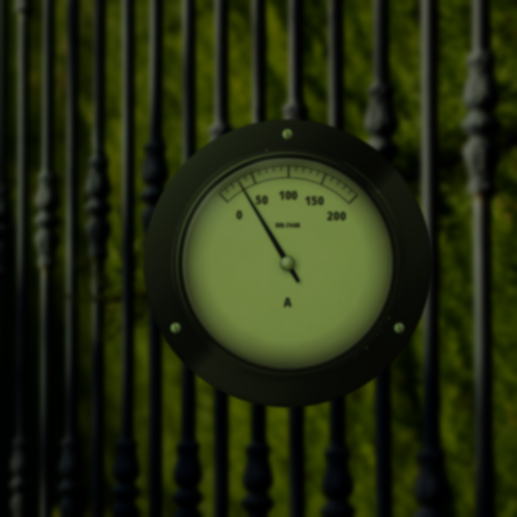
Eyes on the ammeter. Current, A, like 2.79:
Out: 30
